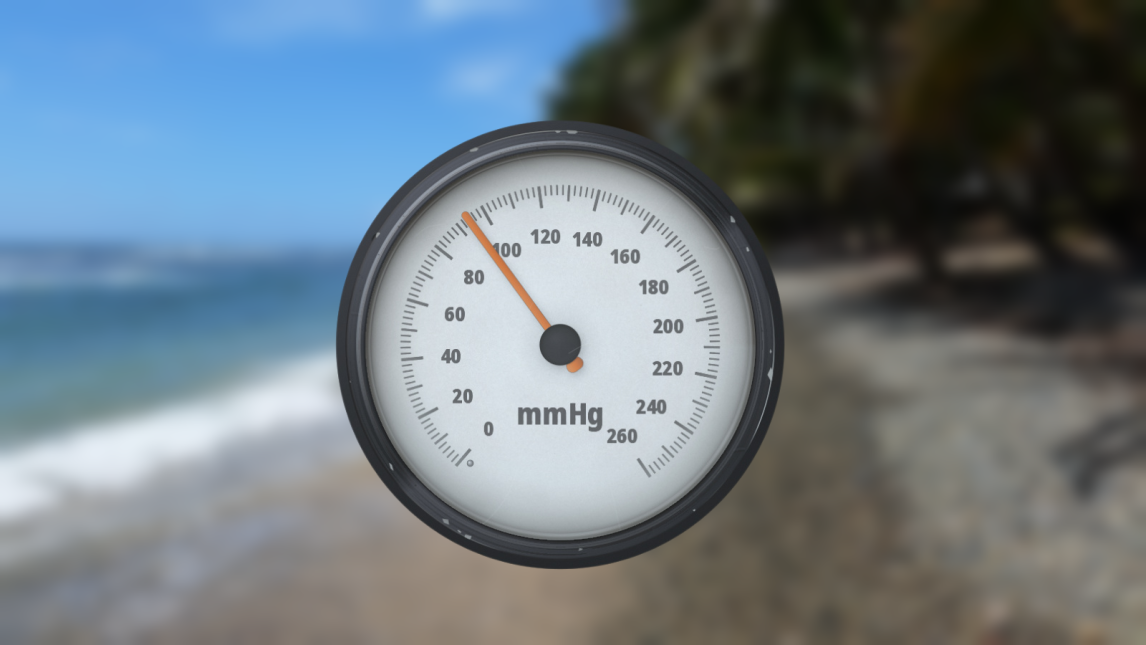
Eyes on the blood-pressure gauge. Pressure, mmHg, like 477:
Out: 94
